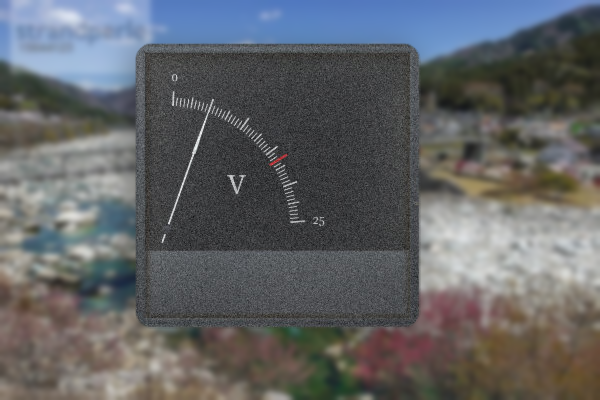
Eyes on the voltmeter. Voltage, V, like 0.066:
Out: 5
